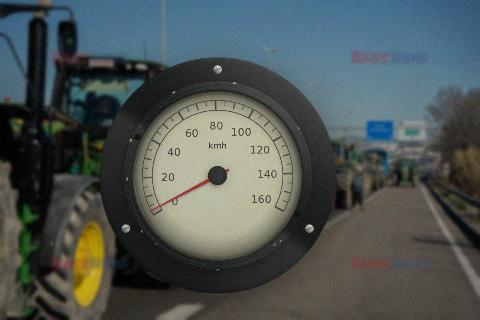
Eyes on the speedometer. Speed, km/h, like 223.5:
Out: 2.5
